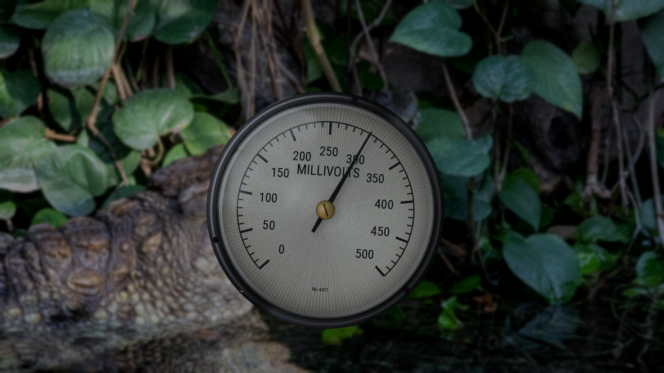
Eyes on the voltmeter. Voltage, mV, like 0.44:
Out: 300
